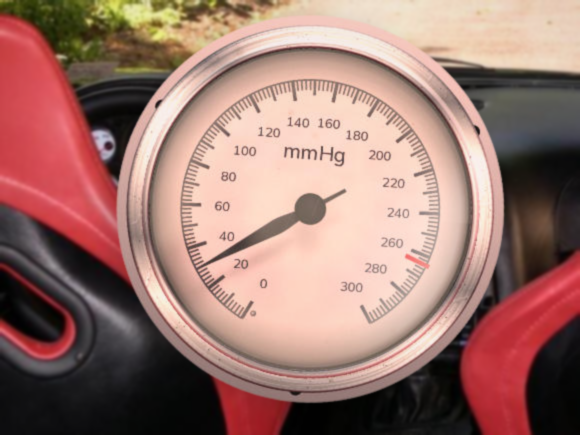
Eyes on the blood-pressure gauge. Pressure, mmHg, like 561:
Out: 30
